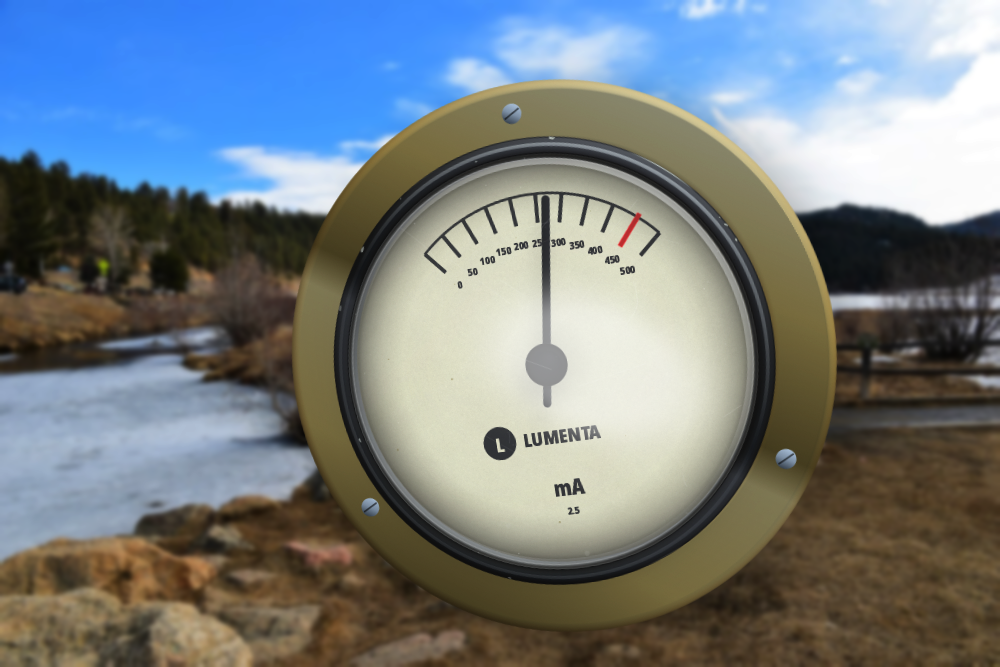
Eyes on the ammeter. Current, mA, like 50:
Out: 275
